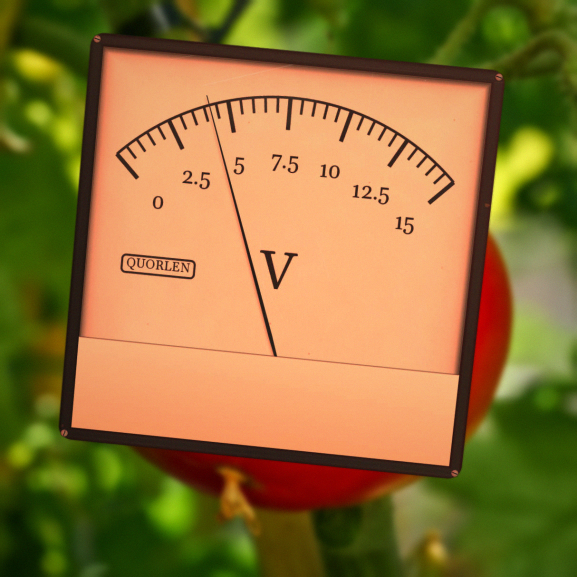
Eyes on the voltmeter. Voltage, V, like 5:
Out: 4.25
